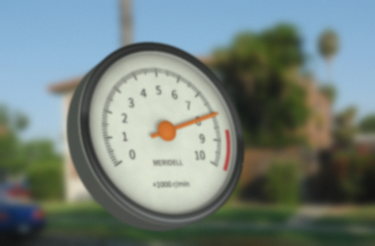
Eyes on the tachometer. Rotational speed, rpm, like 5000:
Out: 8000
